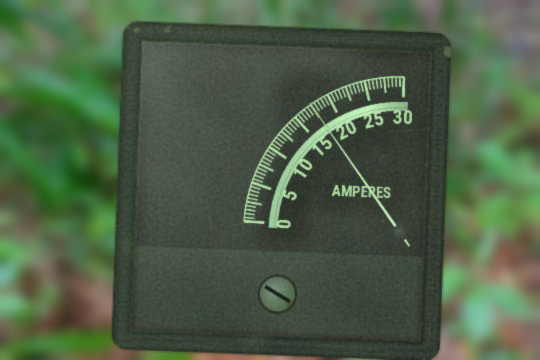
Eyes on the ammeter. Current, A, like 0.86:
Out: 17.5
